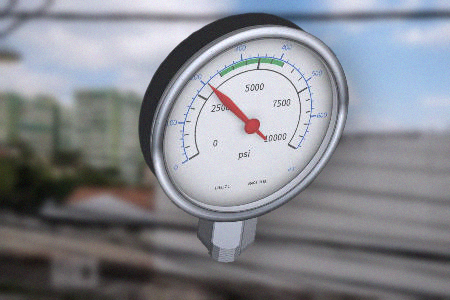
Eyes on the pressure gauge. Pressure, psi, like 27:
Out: 3000
